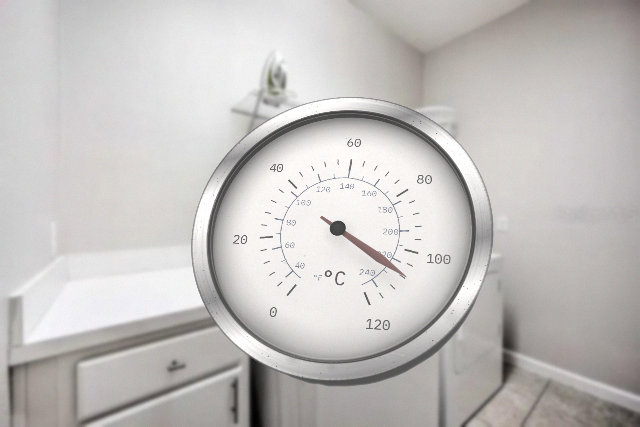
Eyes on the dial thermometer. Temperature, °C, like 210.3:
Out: 108
